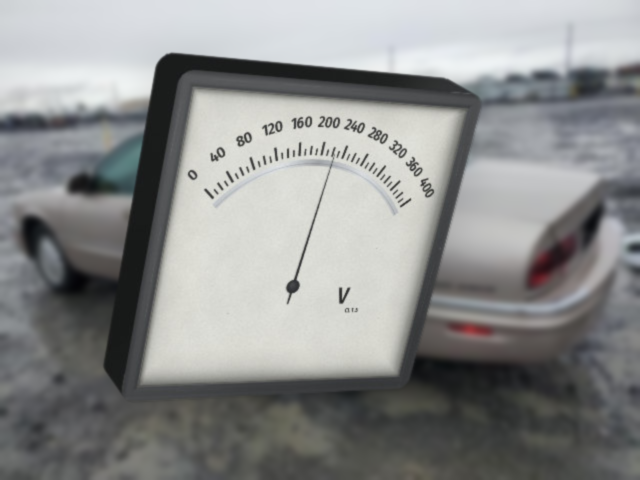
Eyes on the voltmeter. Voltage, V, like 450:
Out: 220
